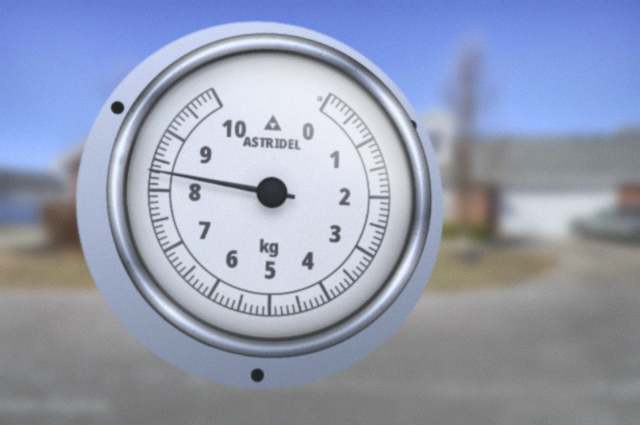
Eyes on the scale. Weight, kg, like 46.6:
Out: 8.3
